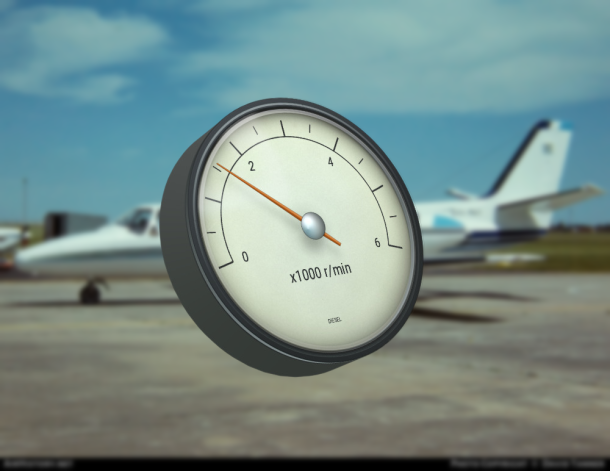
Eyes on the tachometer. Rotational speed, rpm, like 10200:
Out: 1500
